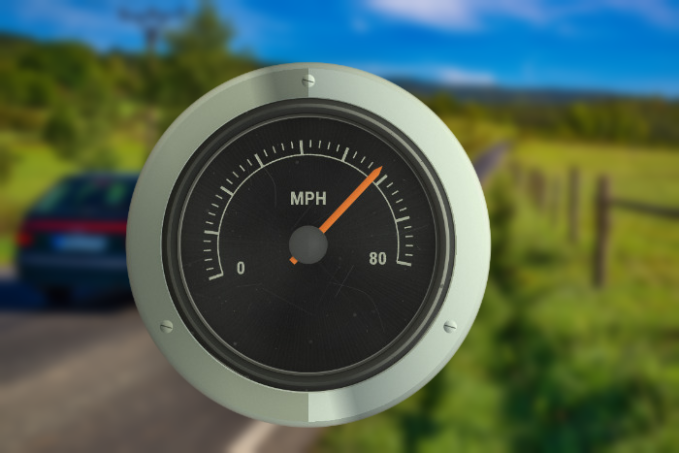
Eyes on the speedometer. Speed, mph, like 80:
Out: 58
